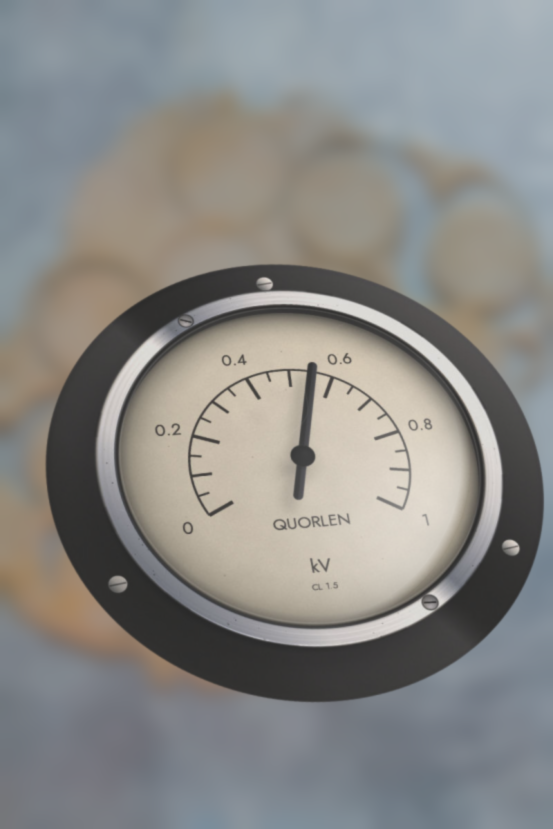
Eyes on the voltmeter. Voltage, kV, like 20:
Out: 0.55
